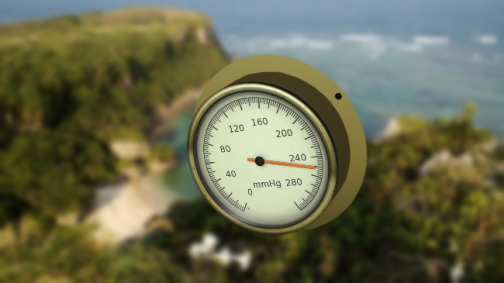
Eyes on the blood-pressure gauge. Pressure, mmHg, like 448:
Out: 250
